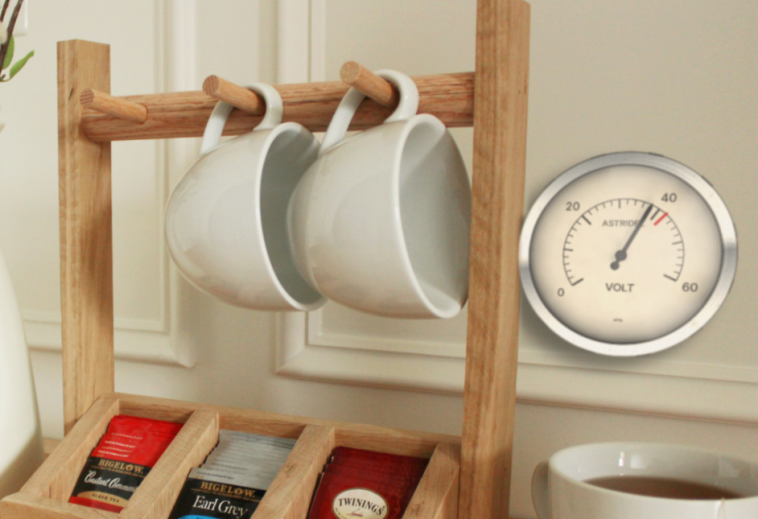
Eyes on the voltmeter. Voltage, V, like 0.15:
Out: 38
